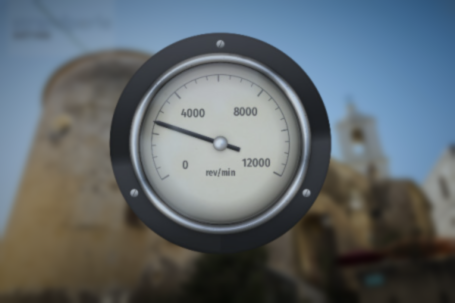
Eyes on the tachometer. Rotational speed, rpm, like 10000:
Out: 2500
